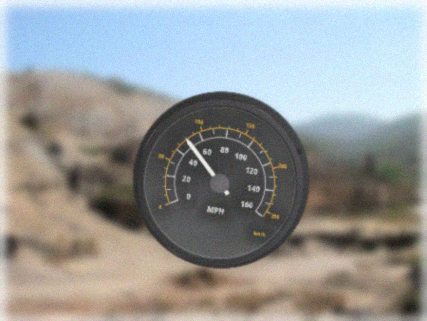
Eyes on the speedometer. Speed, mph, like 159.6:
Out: 50
